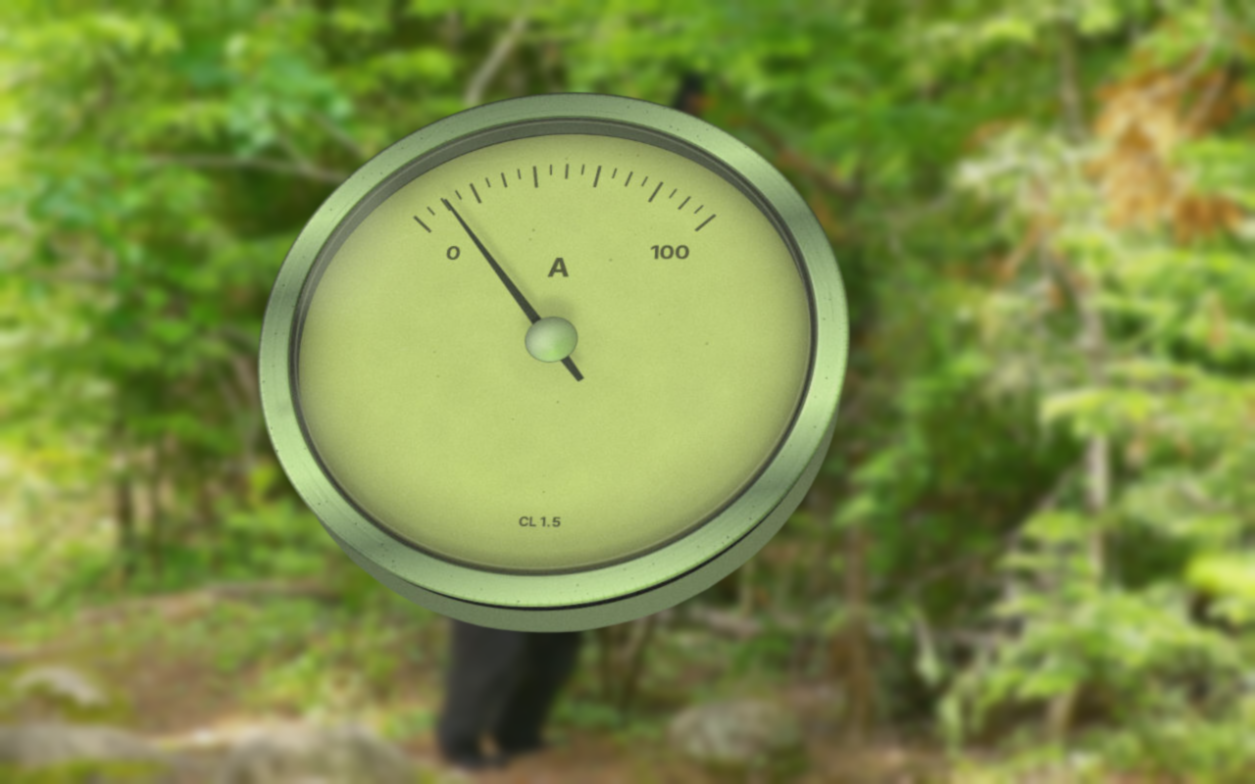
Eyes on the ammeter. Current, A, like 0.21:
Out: 10
